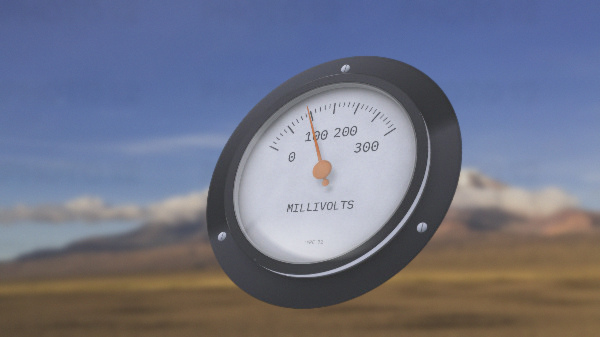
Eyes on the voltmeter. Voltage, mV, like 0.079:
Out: 100
